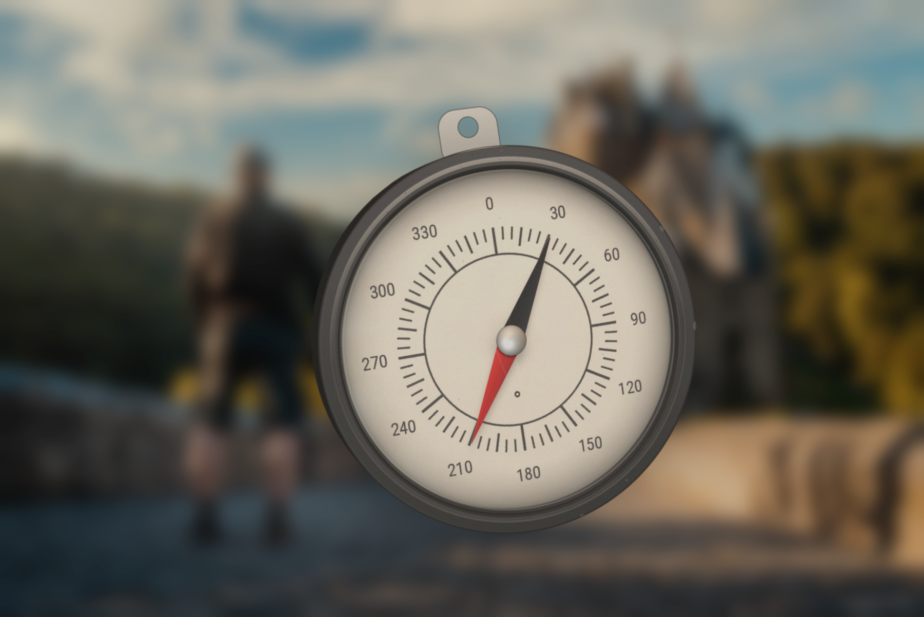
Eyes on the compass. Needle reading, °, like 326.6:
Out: 210
